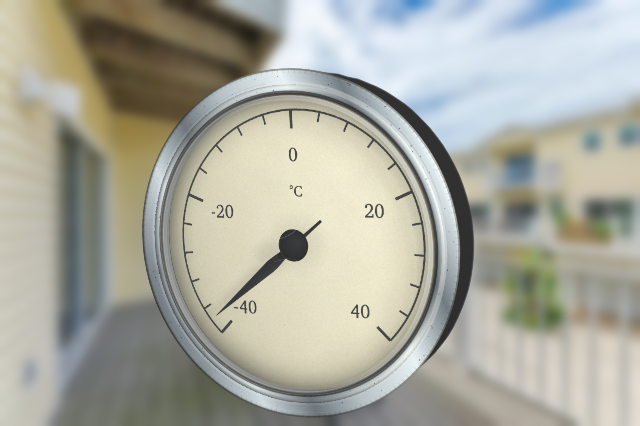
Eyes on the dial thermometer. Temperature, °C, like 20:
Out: -38
